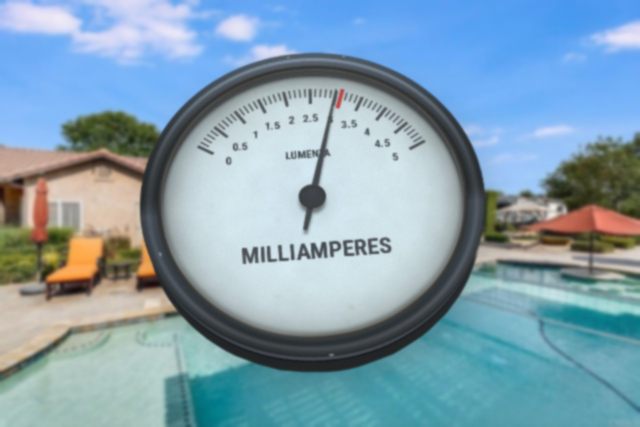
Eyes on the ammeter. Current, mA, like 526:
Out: 3
